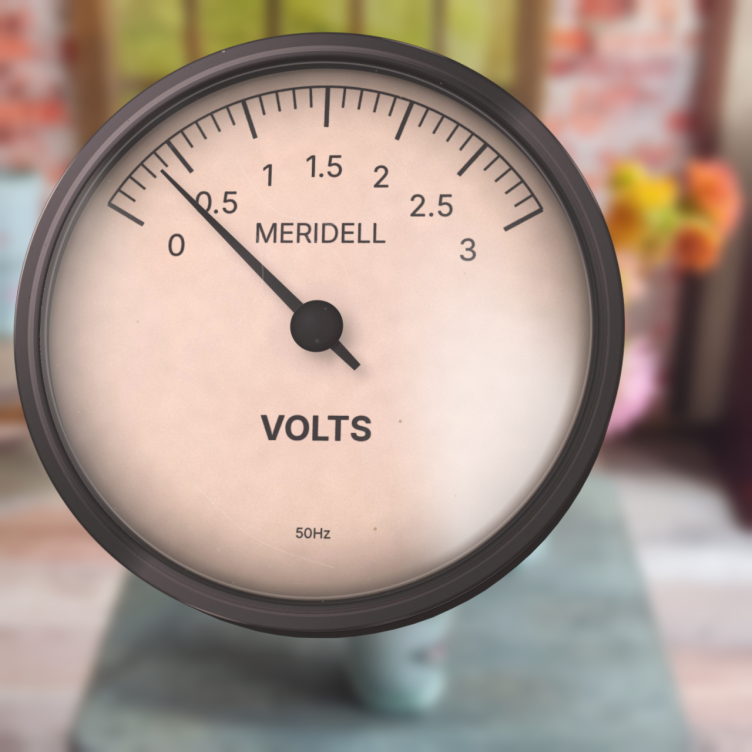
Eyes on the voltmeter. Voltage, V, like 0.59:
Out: 0.35
